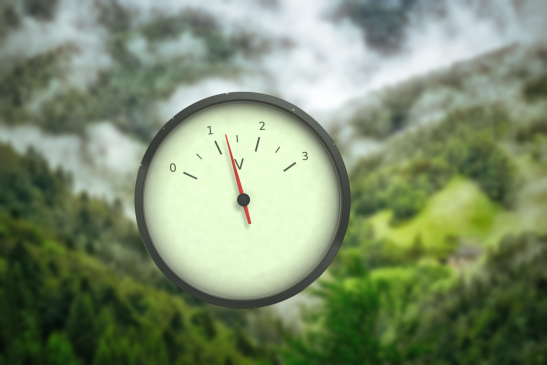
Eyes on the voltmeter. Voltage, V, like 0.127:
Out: 1.25
